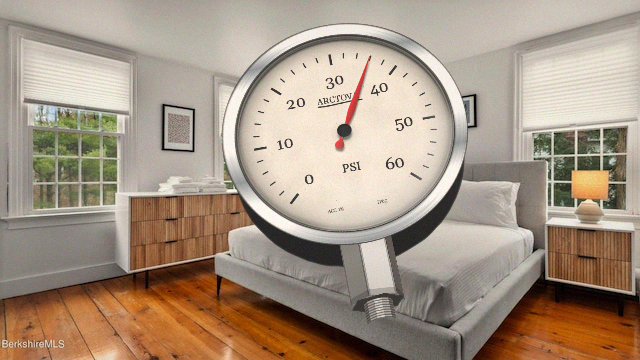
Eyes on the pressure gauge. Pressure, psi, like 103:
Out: 36
